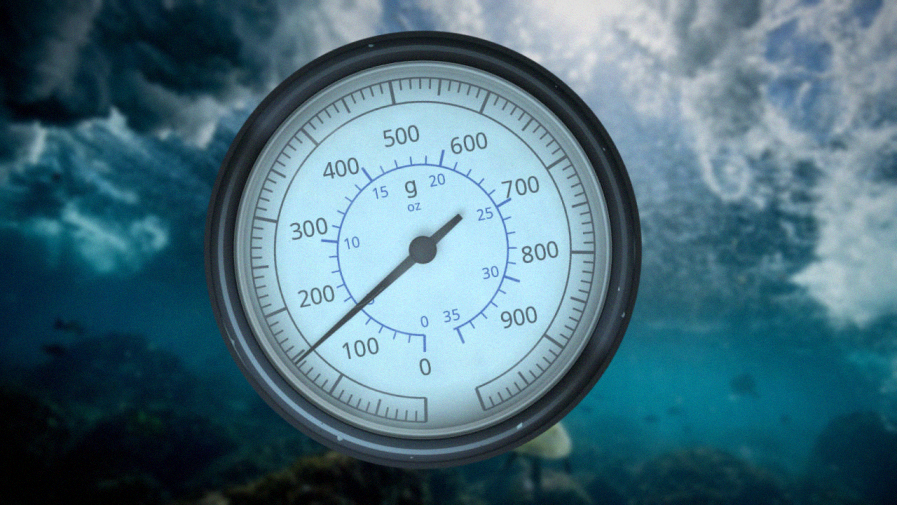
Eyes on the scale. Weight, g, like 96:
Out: 145
